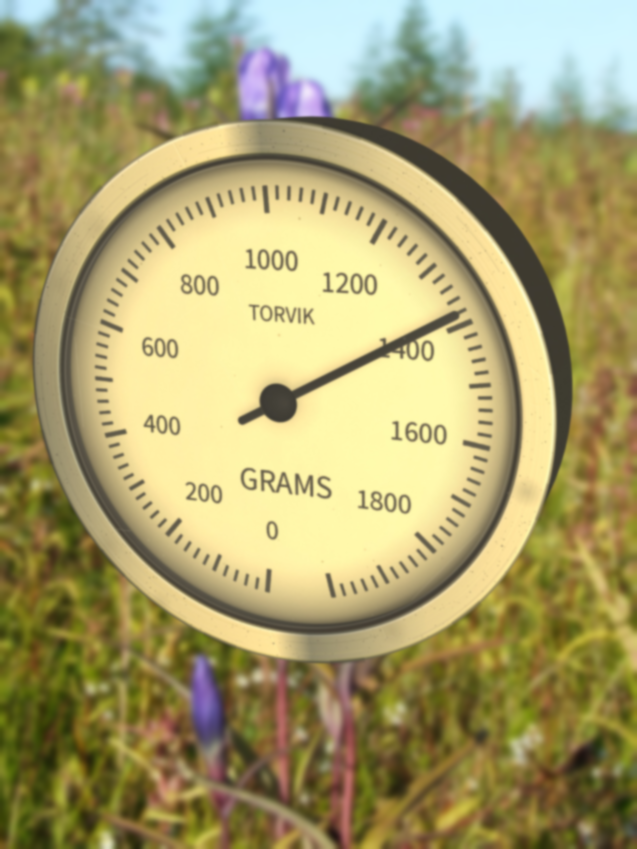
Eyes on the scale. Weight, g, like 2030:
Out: 1380
